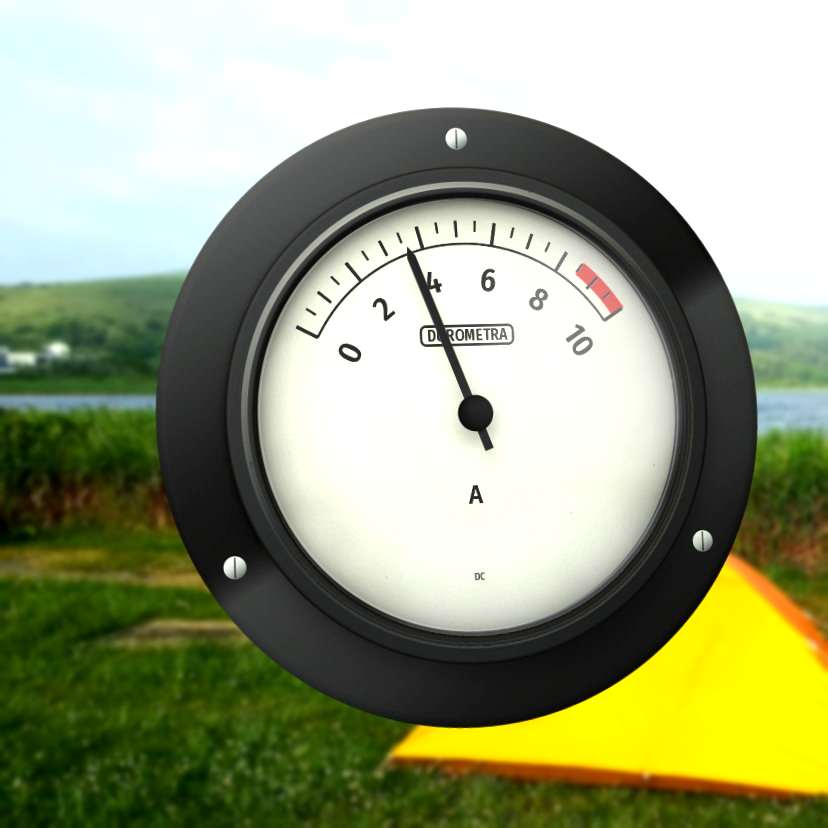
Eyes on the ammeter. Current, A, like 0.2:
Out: 3.5
